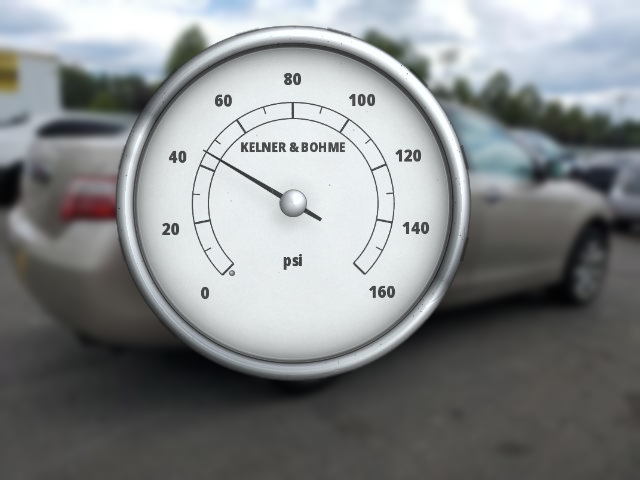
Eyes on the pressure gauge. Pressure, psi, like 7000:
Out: 45
